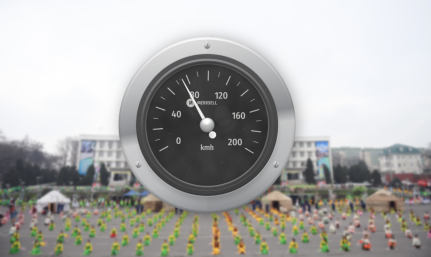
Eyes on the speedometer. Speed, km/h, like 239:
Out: 75
